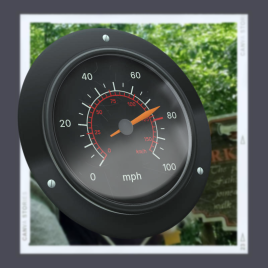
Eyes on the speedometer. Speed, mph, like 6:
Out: 75
